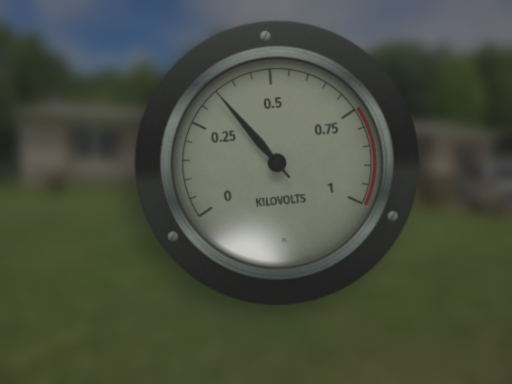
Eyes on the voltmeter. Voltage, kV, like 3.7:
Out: 0.35
